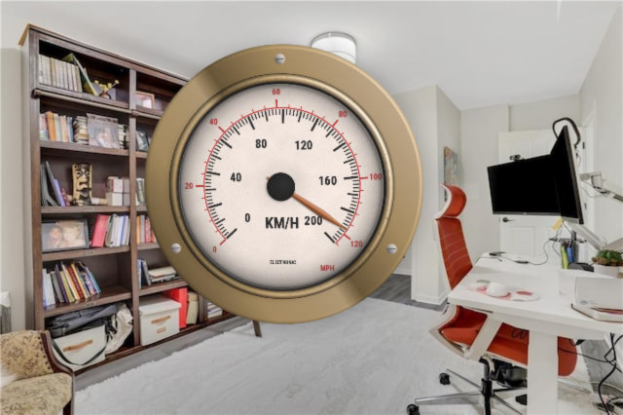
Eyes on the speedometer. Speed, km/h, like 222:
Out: 190
